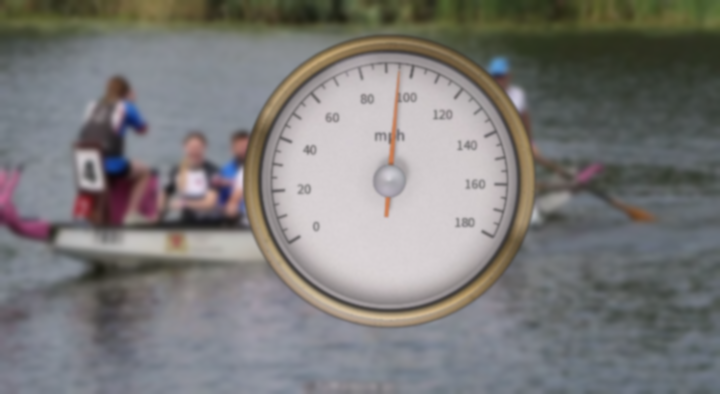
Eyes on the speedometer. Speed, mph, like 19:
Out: 95
